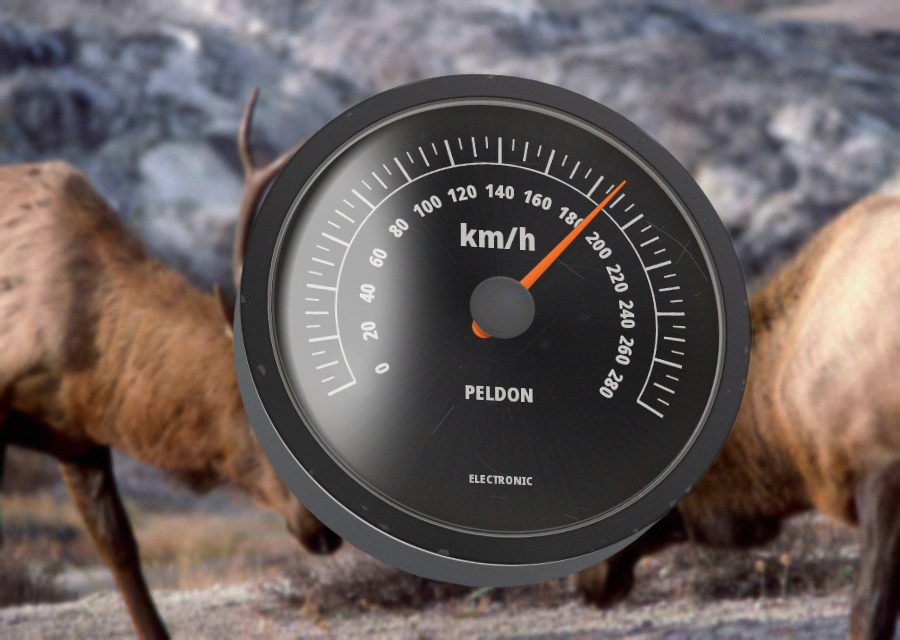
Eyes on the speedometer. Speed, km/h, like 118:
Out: 187.5
